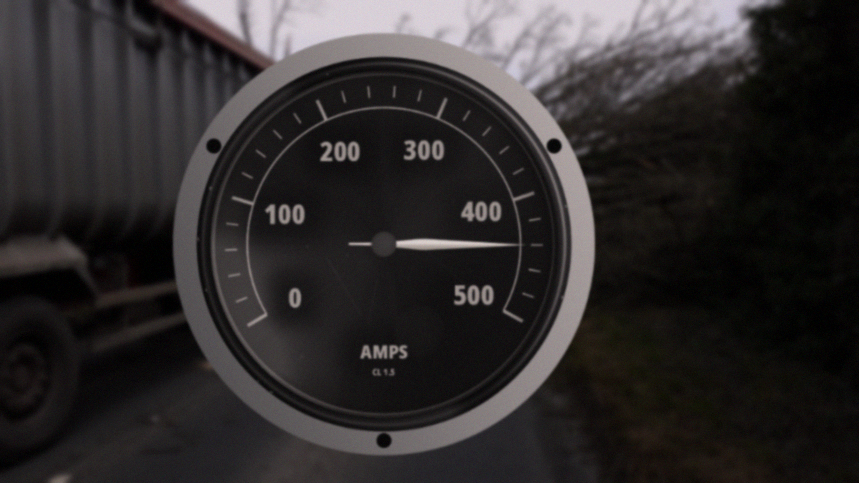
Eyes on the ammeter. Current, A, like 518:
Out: 440
